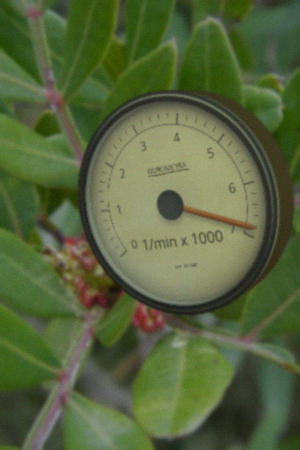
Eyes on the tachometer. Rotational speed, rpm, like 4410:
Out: 6800
